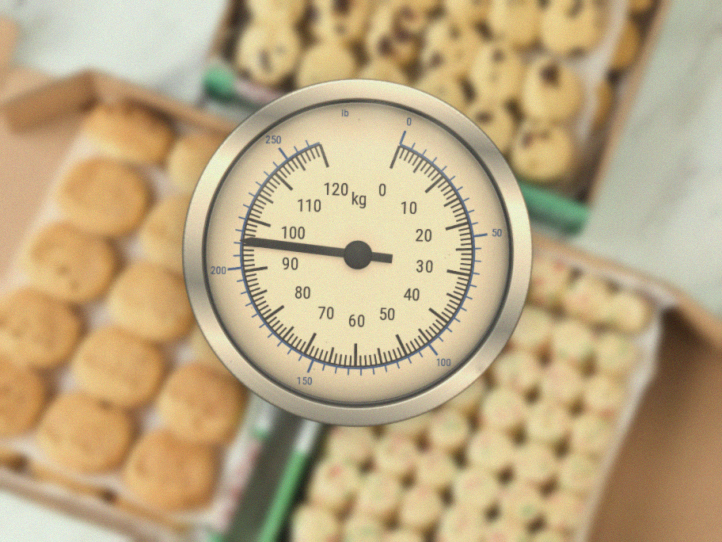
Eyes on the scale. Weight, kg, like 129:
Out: 96
